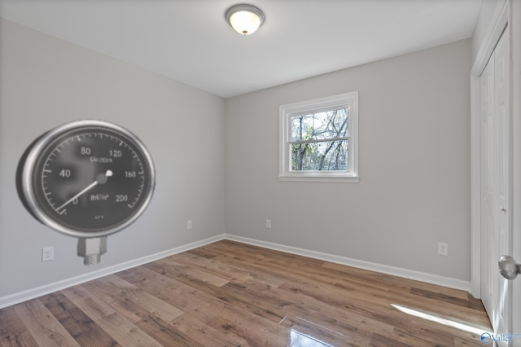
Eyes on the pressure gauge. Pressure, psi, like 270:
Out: 5
